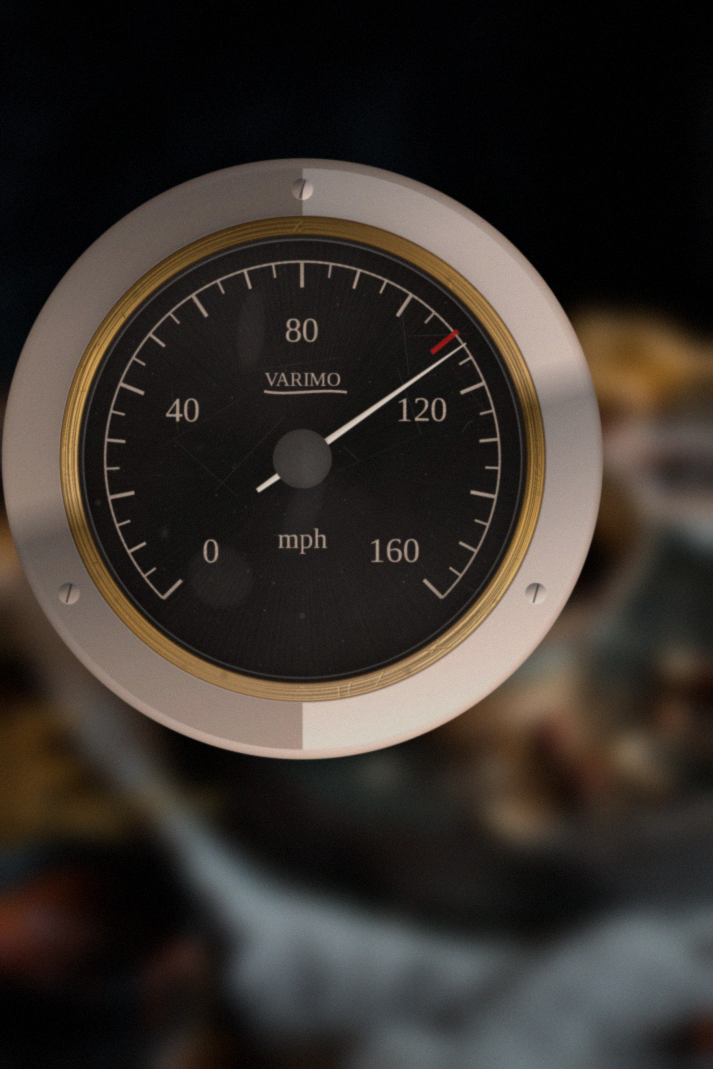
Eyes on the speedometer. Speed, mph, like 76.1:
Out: 112.5
